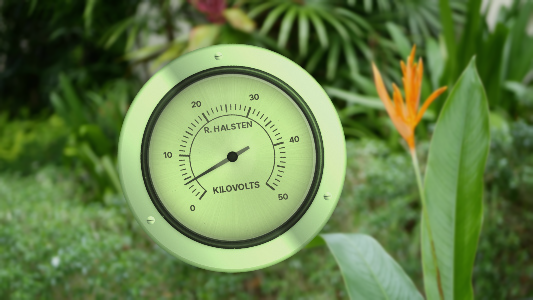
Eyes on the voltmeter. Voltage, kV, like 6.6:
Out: 4
